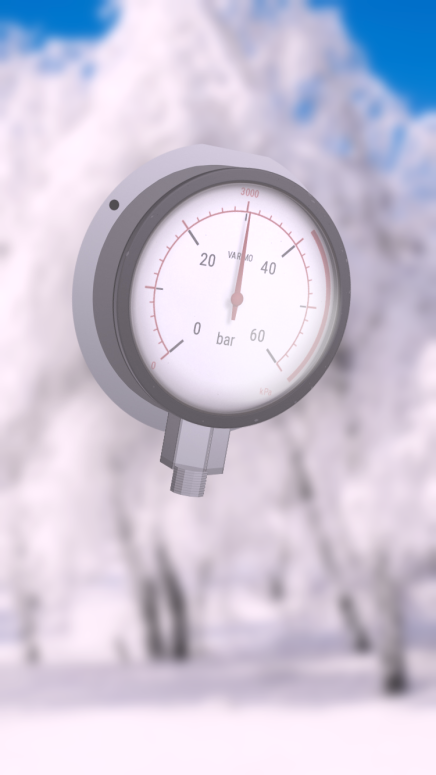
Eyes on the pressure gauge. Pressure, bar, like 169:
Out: 30
